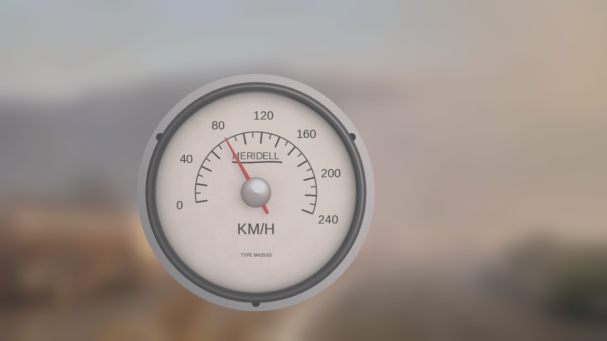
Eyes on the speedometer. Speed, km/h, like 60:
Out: 80
